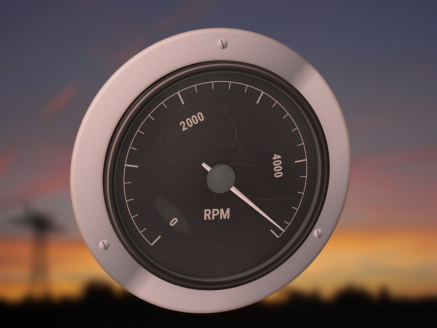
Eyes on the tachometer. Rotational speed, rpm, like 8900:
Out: 4900
